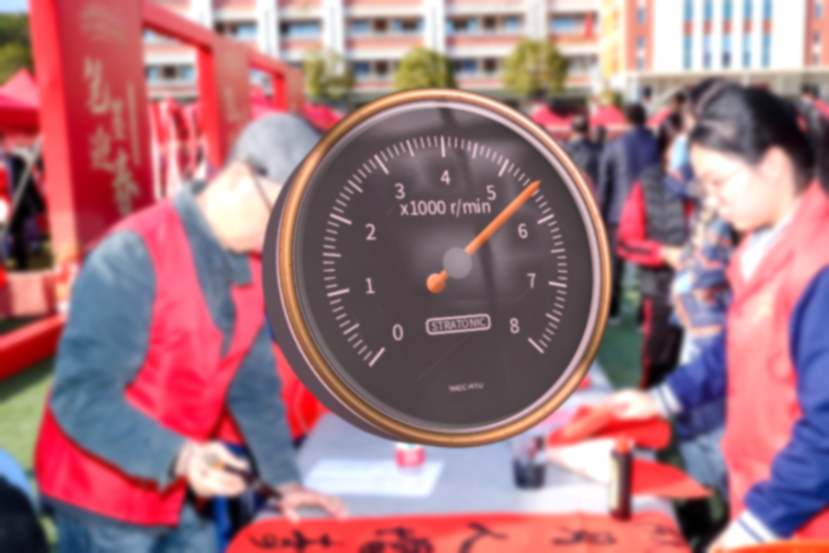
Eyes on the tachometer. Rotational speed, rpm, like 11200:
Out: 5500
